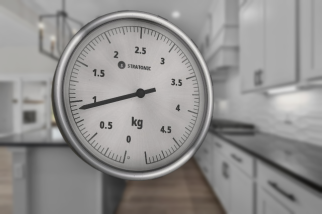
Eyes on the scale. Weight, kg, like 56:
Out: 0.9
